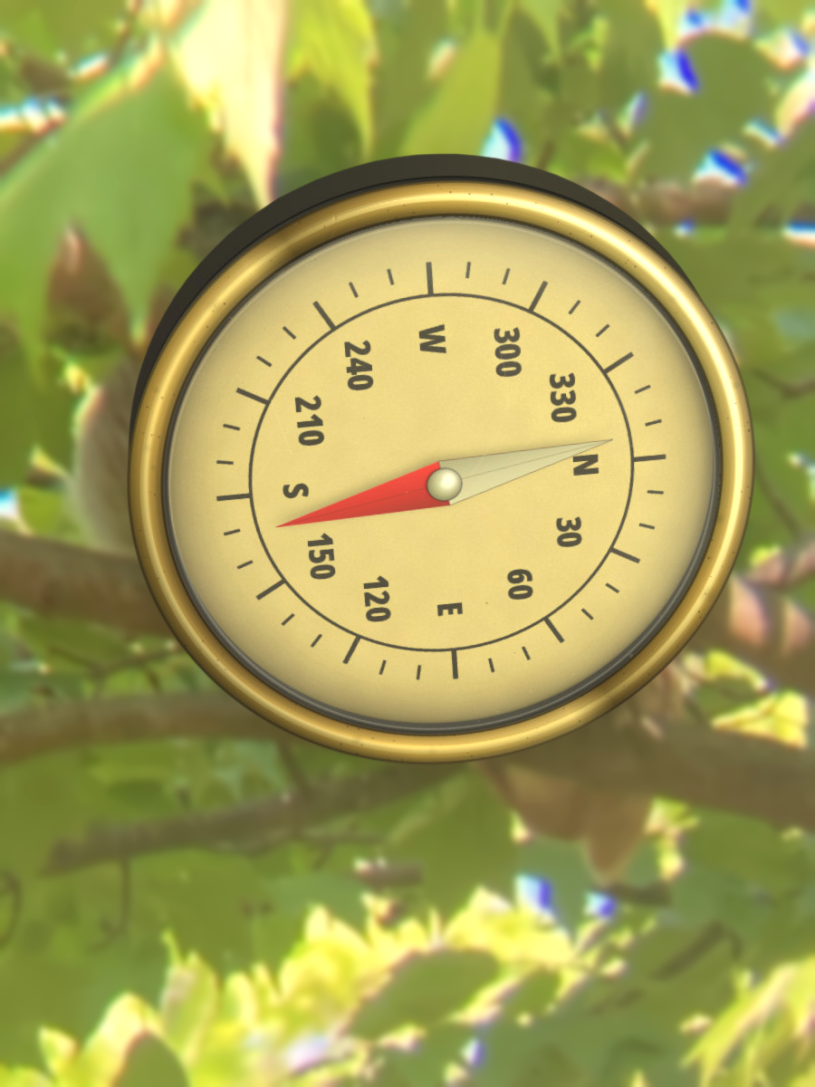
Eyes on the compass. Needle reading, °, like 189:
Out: 170
